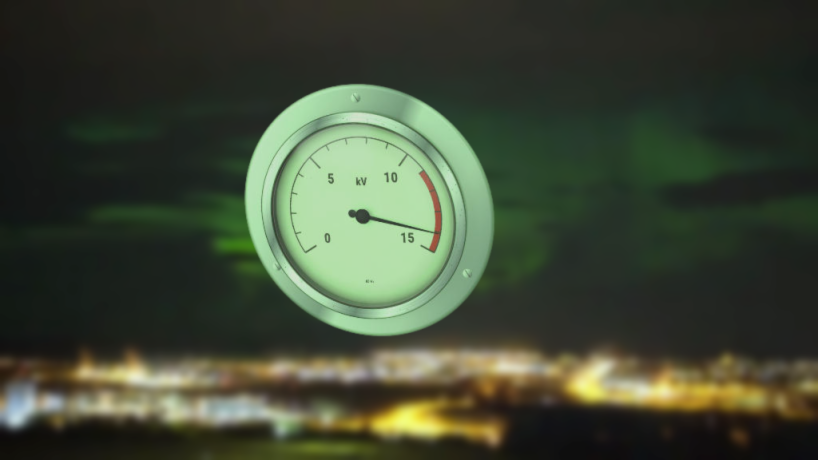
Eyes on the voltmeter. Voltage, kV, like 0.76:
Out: 14
